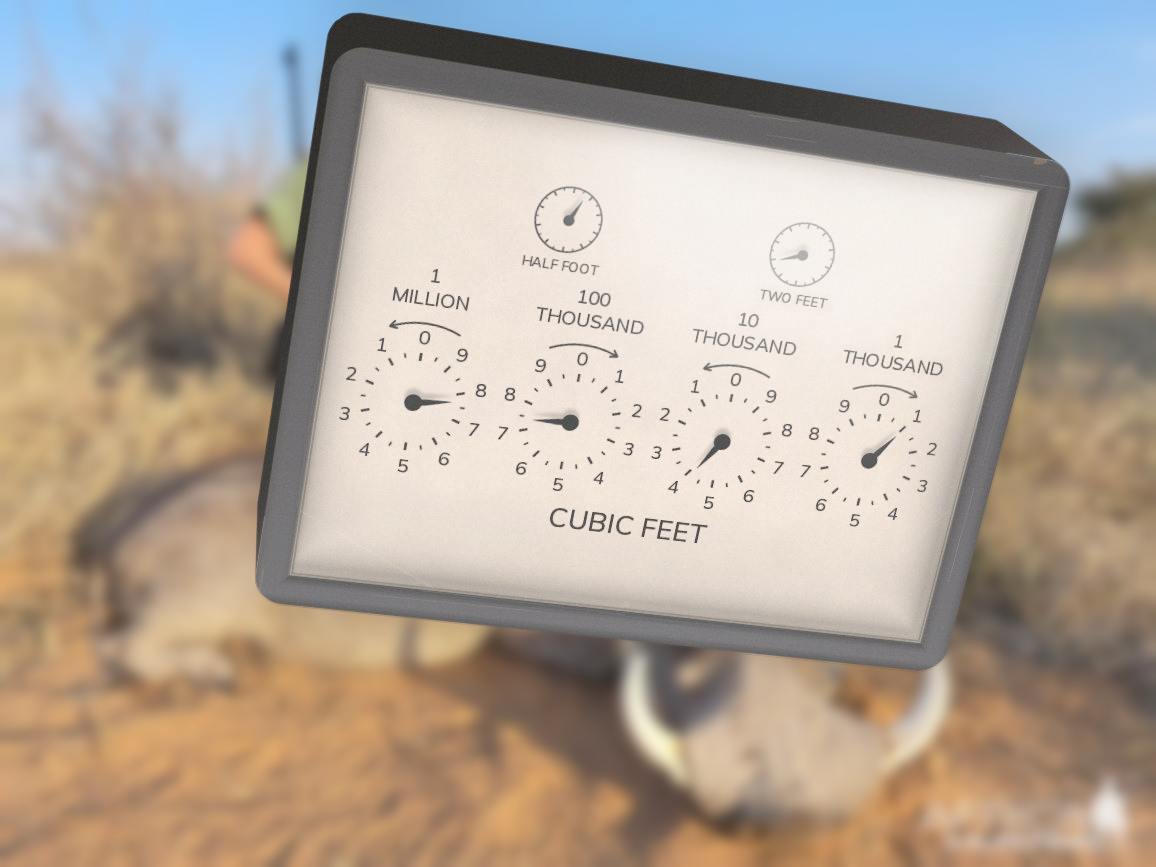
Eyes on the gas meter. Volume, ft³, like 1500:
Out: 774100
